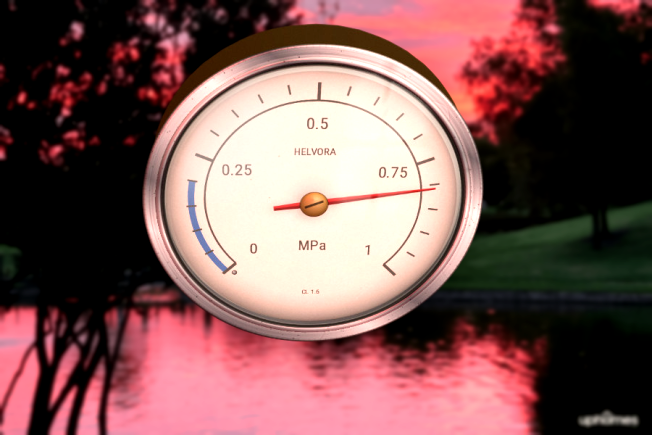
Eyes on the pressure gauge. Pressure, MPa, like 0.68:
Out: 0.8
